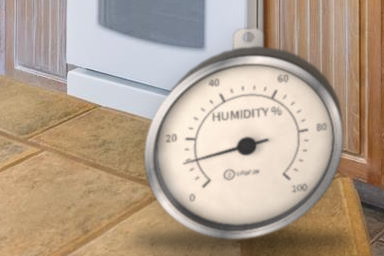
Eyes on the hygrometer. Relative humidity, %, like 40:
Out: 12
